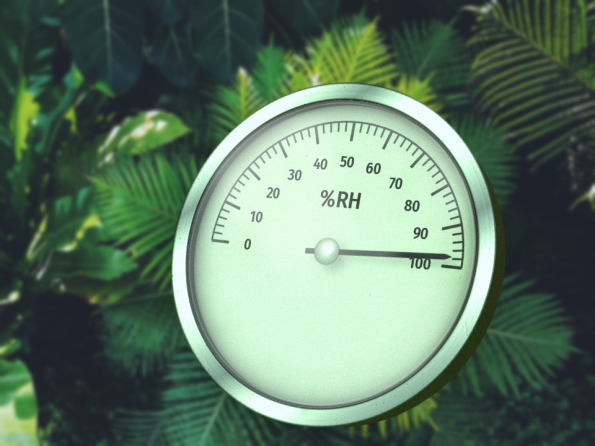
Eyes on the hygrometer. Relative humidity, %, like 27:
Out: 98
